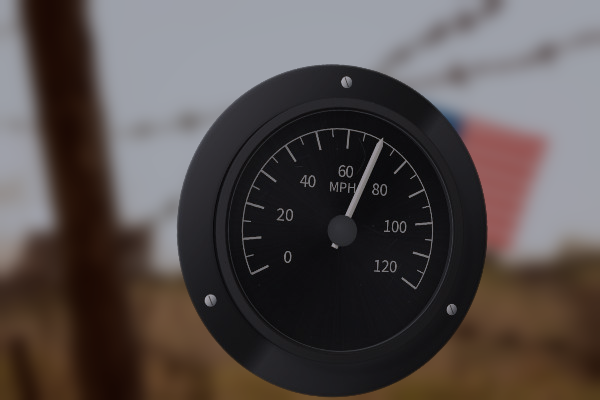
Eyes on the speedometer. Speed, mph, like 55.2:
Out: 70
